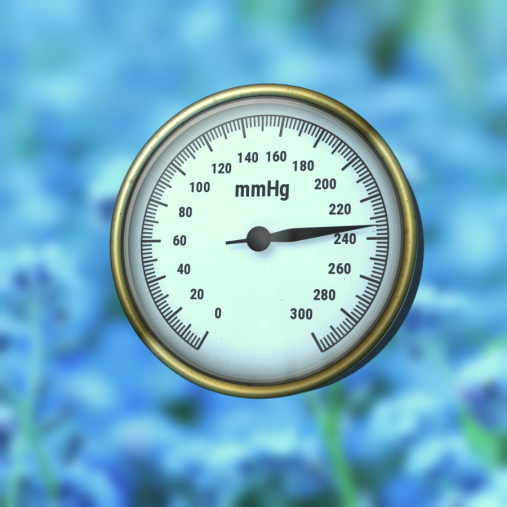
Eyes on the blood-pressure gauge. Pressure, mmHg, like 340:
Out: 234
